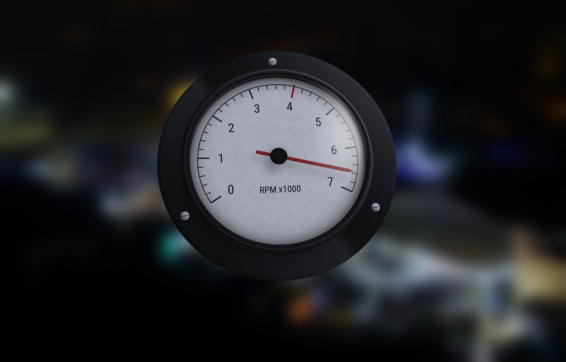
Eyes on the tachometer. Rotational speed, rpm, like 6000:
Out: 6600
